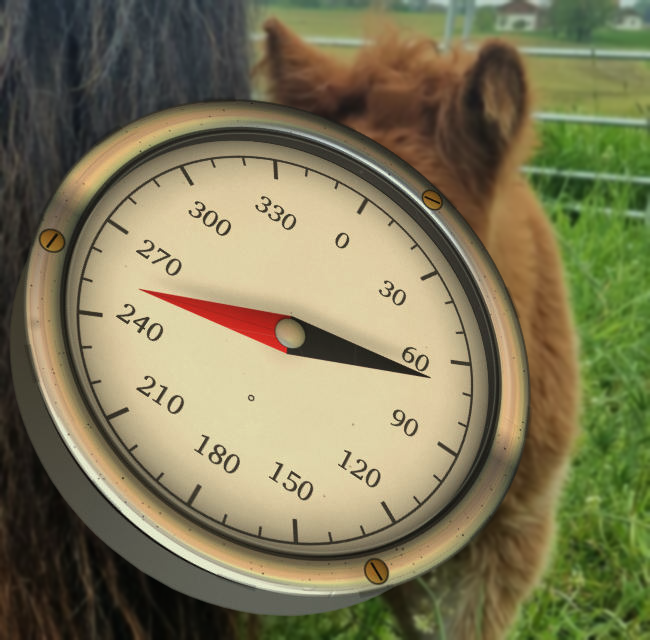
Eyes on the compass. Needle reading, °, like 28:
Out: 250
